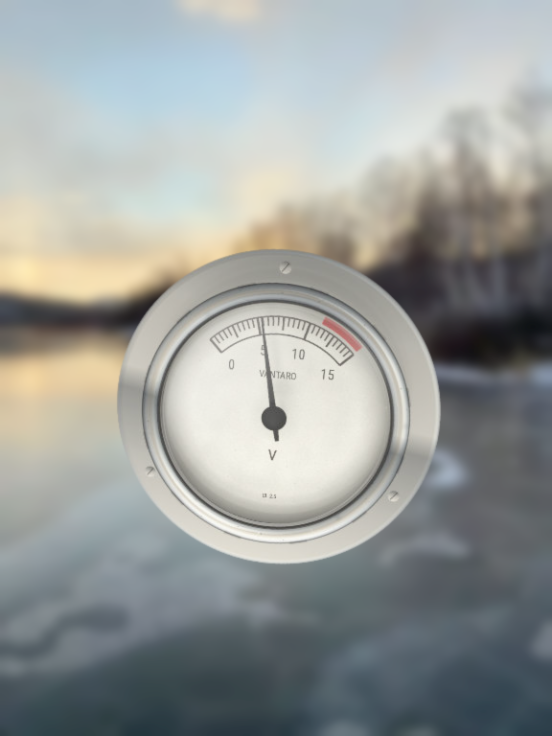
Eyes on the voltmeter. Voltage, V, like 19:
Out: 5.5
